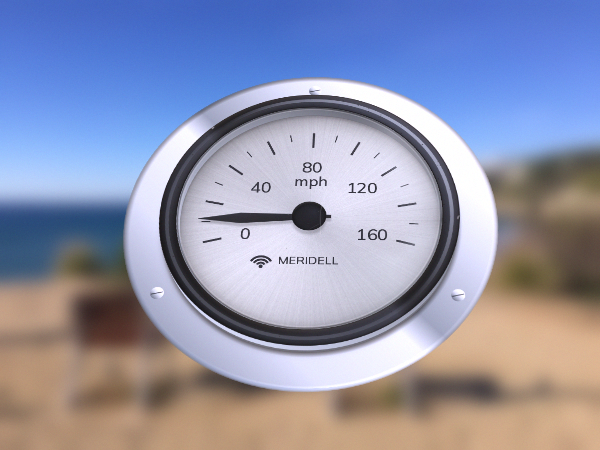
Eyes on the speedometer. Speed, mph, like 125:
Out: 10
